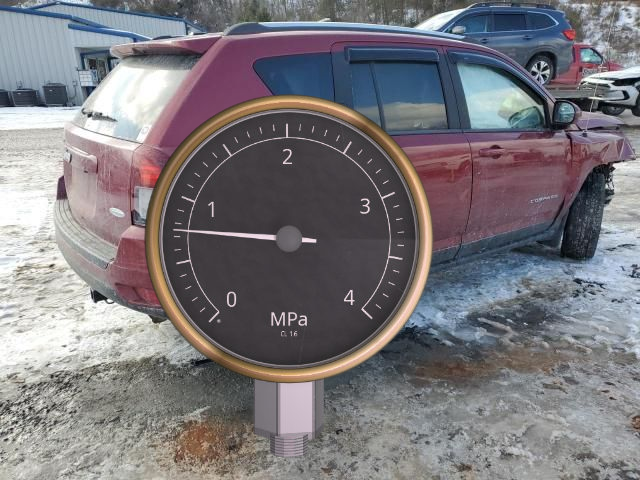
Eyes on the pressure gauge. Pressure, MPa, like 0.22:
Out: 0.75
